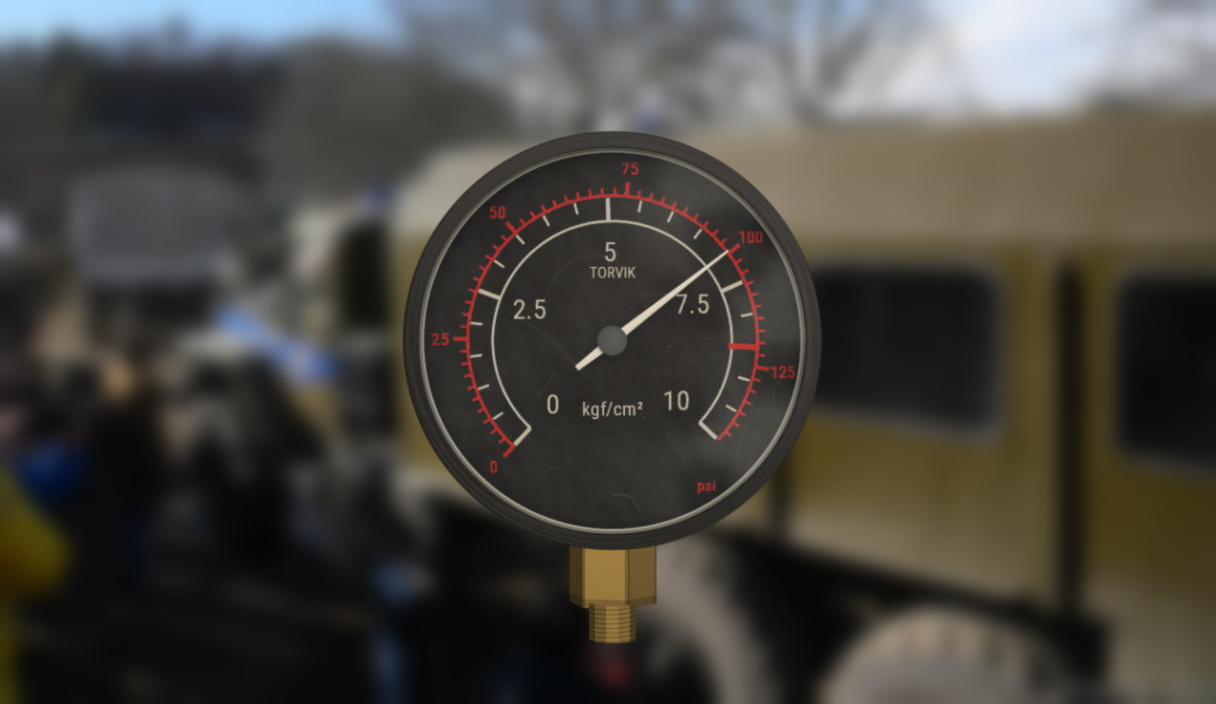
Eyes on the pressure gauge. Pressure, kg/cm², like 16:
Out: 7
